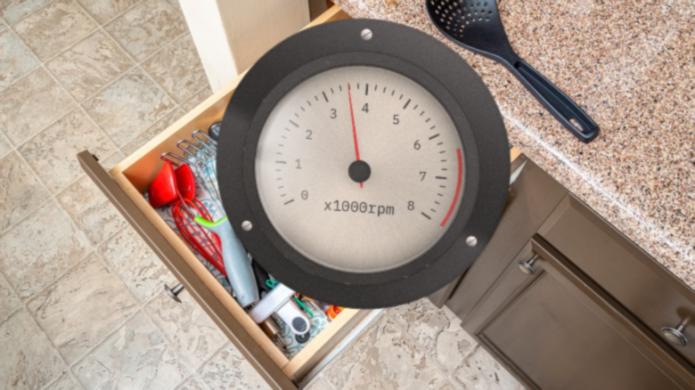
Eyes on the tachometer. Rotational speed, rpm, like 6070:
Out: 3600
